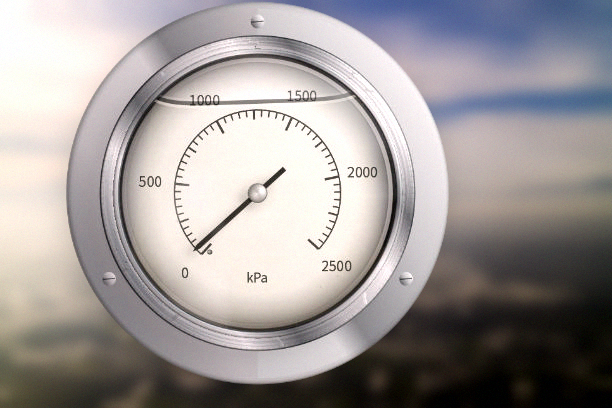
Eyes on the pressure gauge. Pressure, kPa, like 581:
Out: 50
